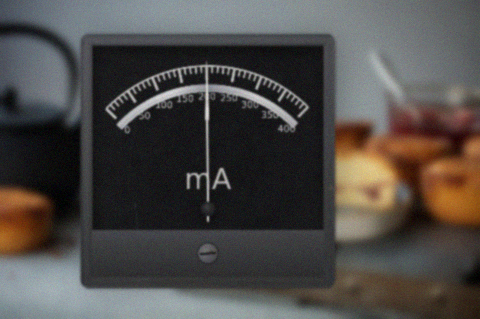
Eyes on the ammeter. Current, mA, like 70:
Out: 200
